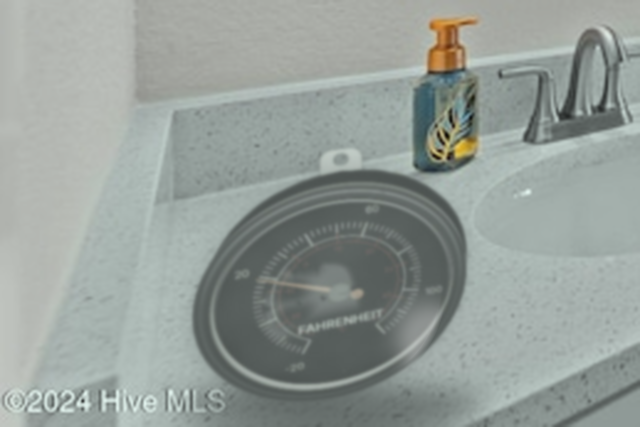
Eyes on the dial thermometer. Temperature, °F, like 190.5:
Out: 20
